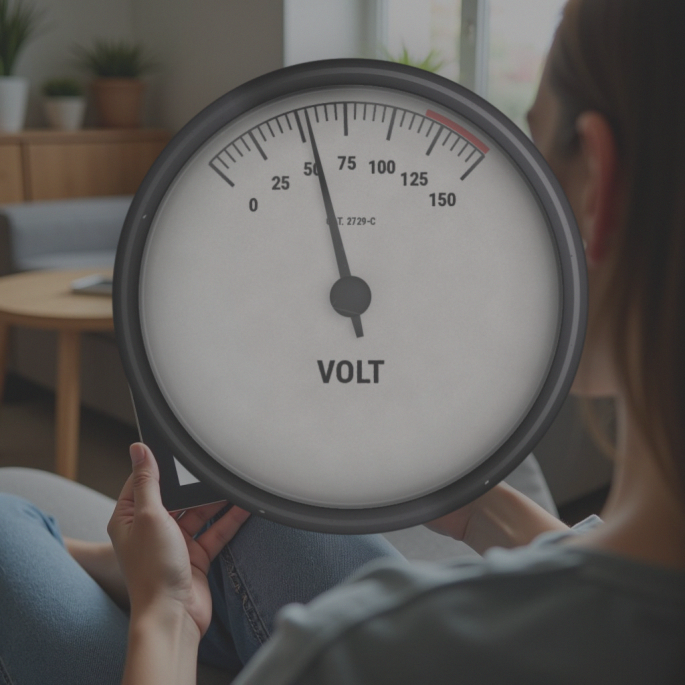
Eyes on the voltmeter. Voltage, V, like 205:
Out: 55
